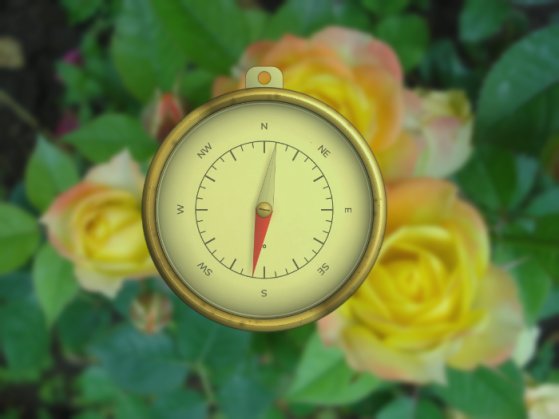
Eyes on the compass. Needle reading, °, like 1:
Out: 190
